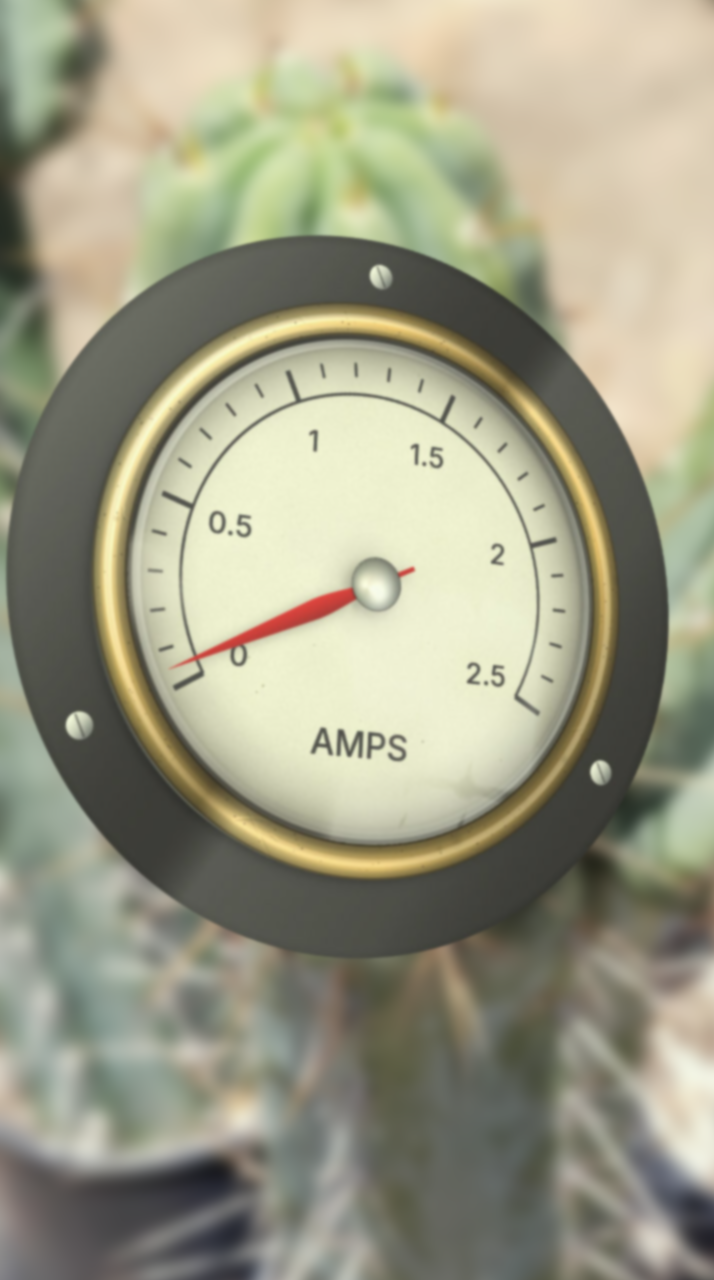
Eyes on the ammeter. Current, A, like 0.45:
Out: 0.05
